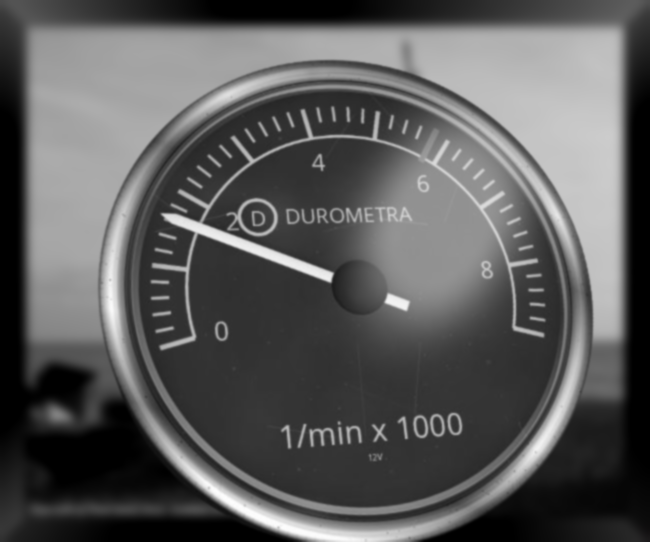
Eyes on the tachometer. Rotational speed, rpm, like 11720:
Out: 1600
